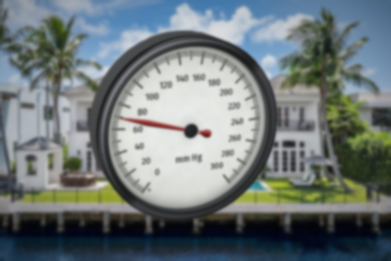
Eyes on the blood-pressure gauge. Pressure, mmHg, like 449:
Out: 70
